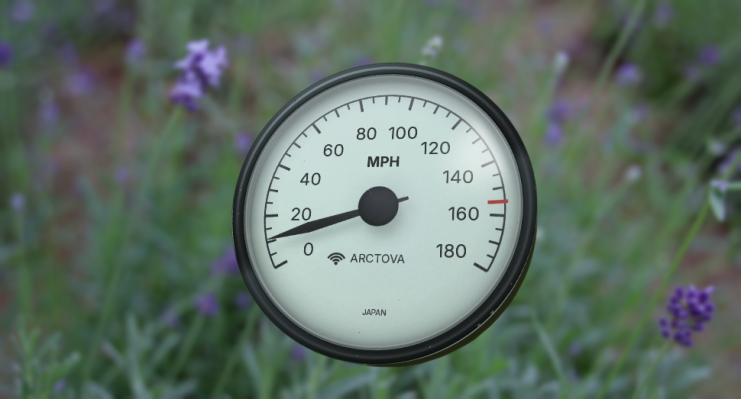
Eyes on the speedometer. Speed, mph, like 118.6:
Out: 10
